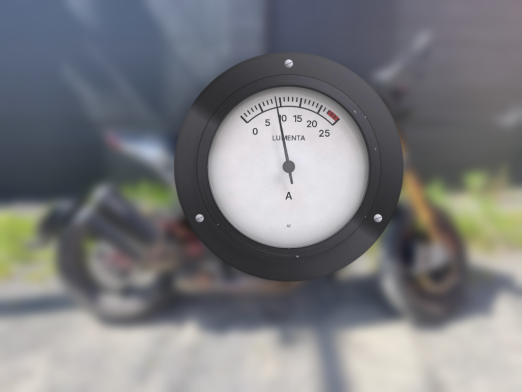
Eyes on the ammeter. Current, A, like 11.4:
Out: 9
